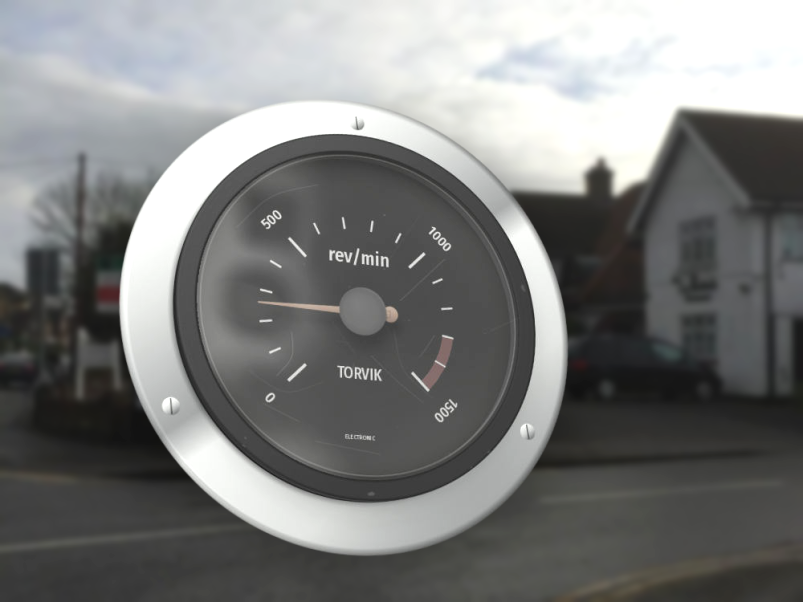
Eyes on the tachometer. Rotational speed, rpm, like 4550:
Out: 250
